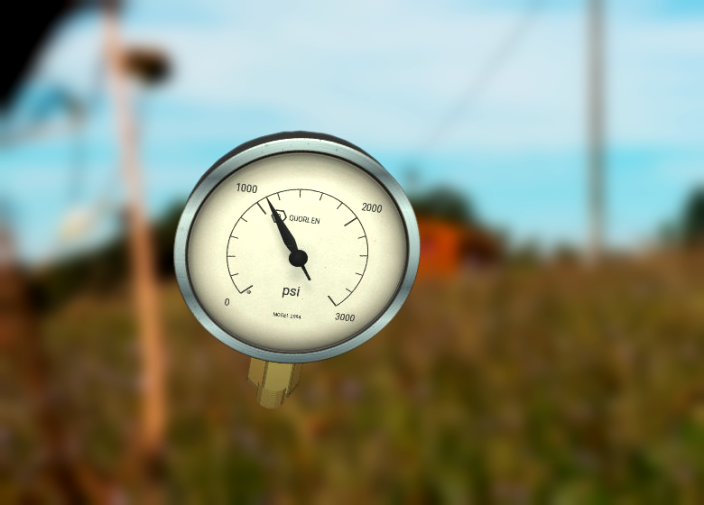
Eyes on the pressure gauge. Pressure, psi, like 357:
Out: 1100
